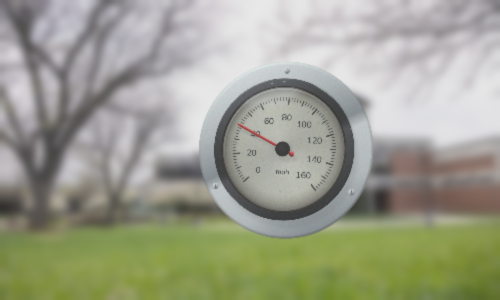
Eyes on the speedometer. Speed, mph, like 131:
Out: 40
